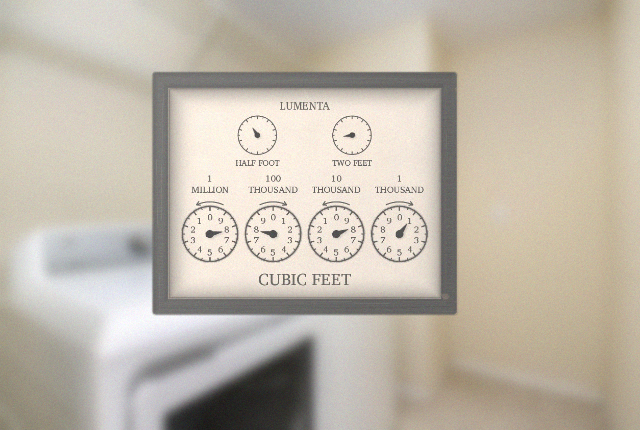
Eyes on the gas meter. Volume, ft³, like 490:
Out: 778100
